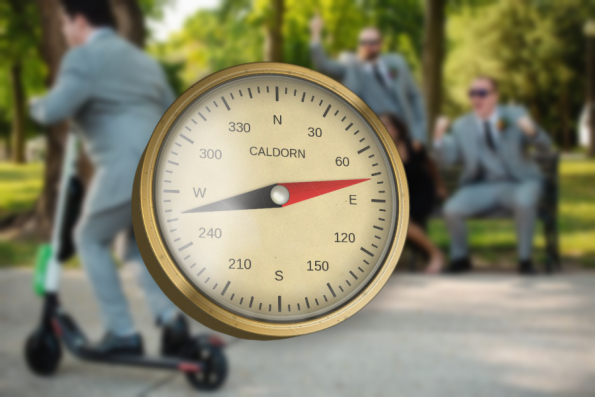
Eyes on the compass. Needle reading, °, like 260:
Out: 77.5
